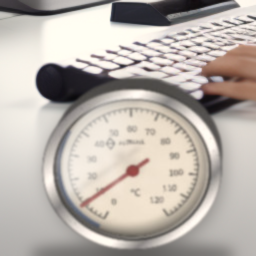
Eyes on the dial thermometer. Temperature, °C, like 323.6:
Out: 10
